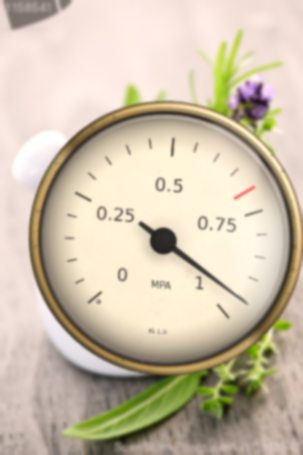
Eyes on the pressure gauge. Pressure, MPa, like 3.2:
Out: 0.95
